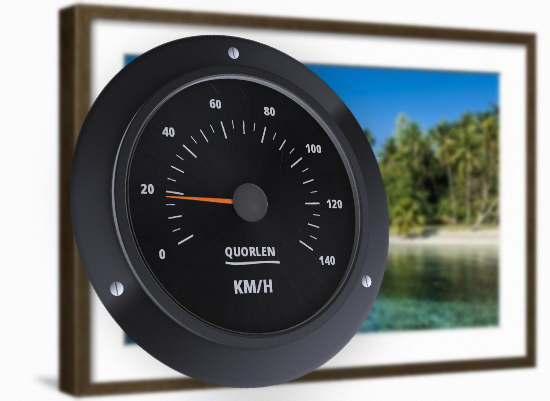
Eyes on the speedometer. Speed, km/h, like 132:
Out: 17.5
